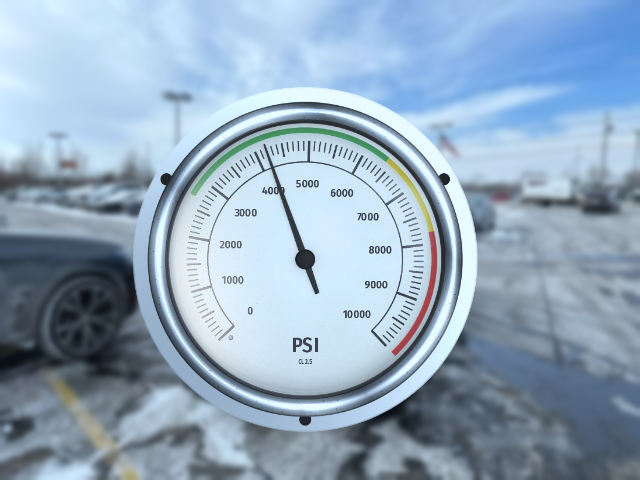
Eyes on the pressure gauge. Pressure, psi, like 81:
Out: 4200
